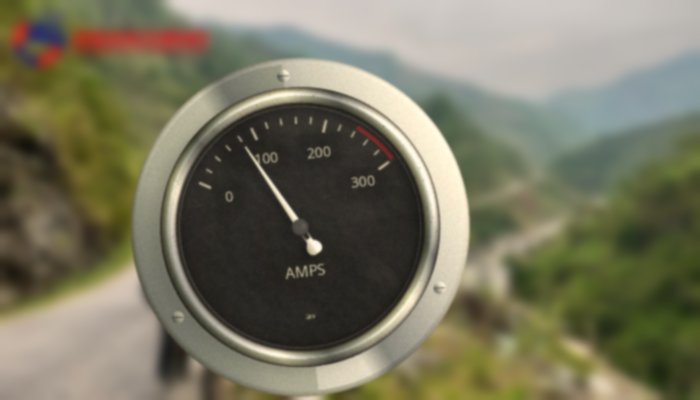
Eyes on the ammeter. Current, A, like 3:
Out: 80
